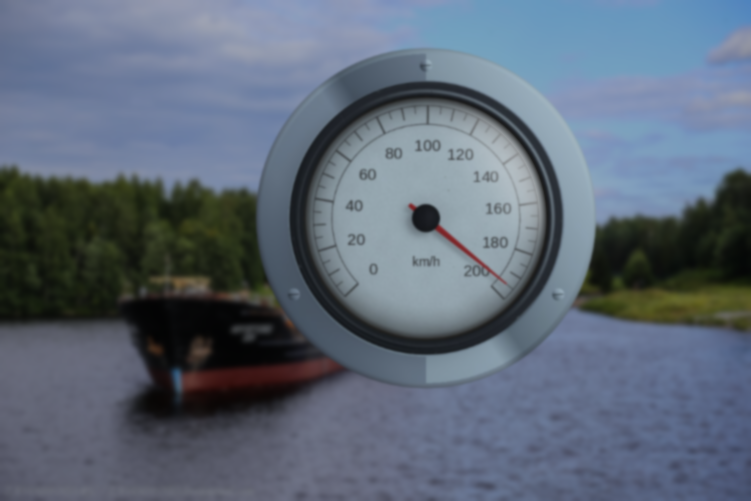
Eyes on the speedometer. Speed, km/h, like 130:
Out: 195
